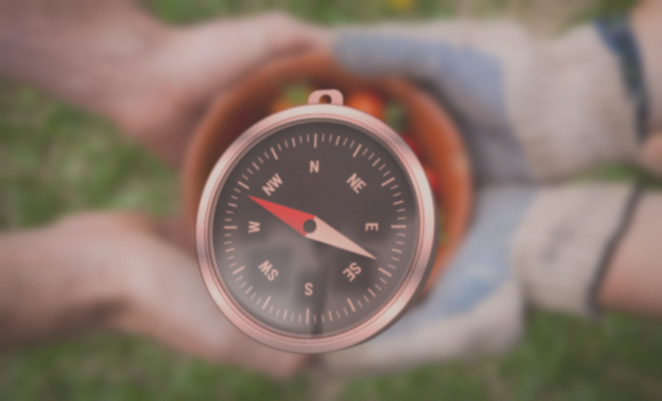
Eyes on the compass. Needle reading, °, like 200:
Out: 295
